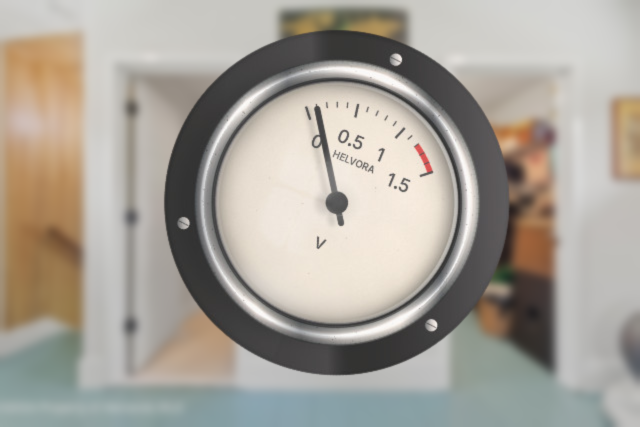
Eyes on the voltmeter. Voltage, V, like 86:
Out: 0.1
